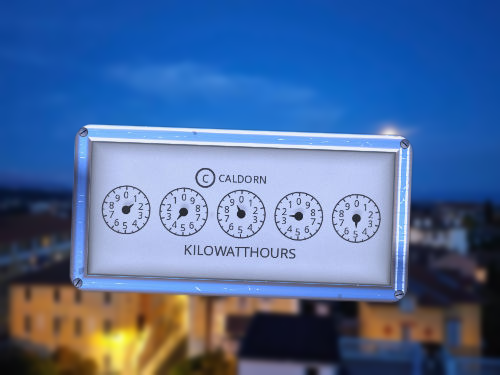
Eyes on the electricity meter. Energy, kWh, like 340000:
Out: 13925
